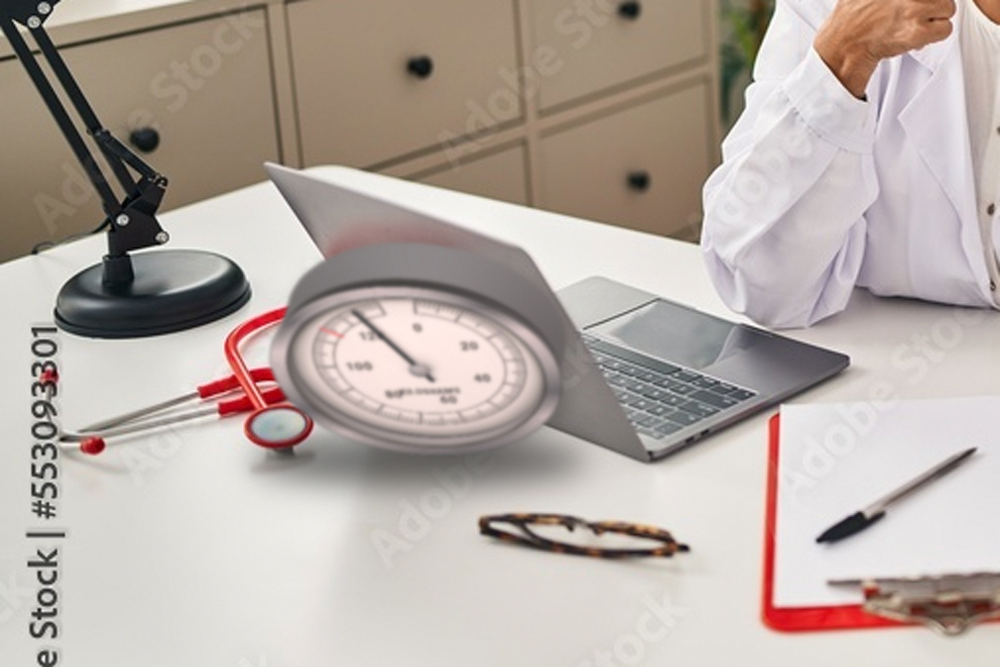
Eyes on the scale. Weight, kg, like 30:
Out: 125
